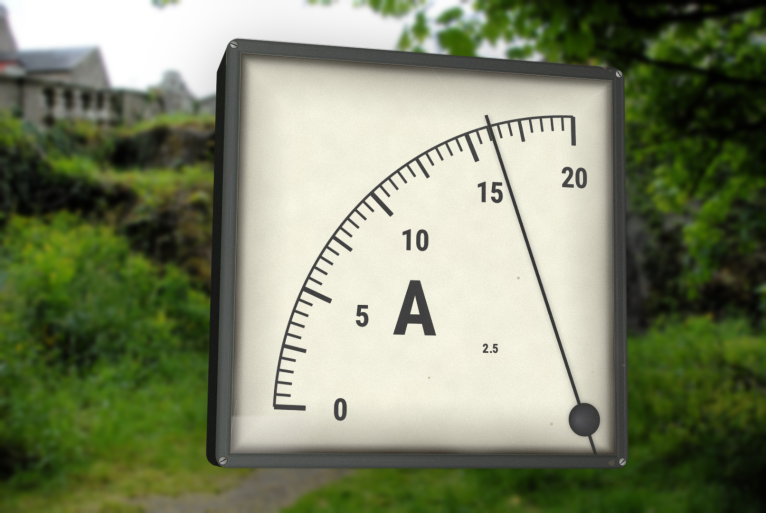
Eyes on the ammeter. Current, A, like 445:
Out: 16
